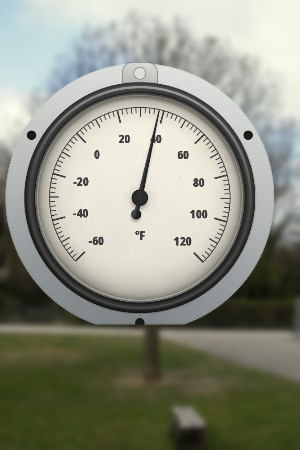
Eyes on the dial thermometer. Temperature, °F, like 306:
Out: 38
